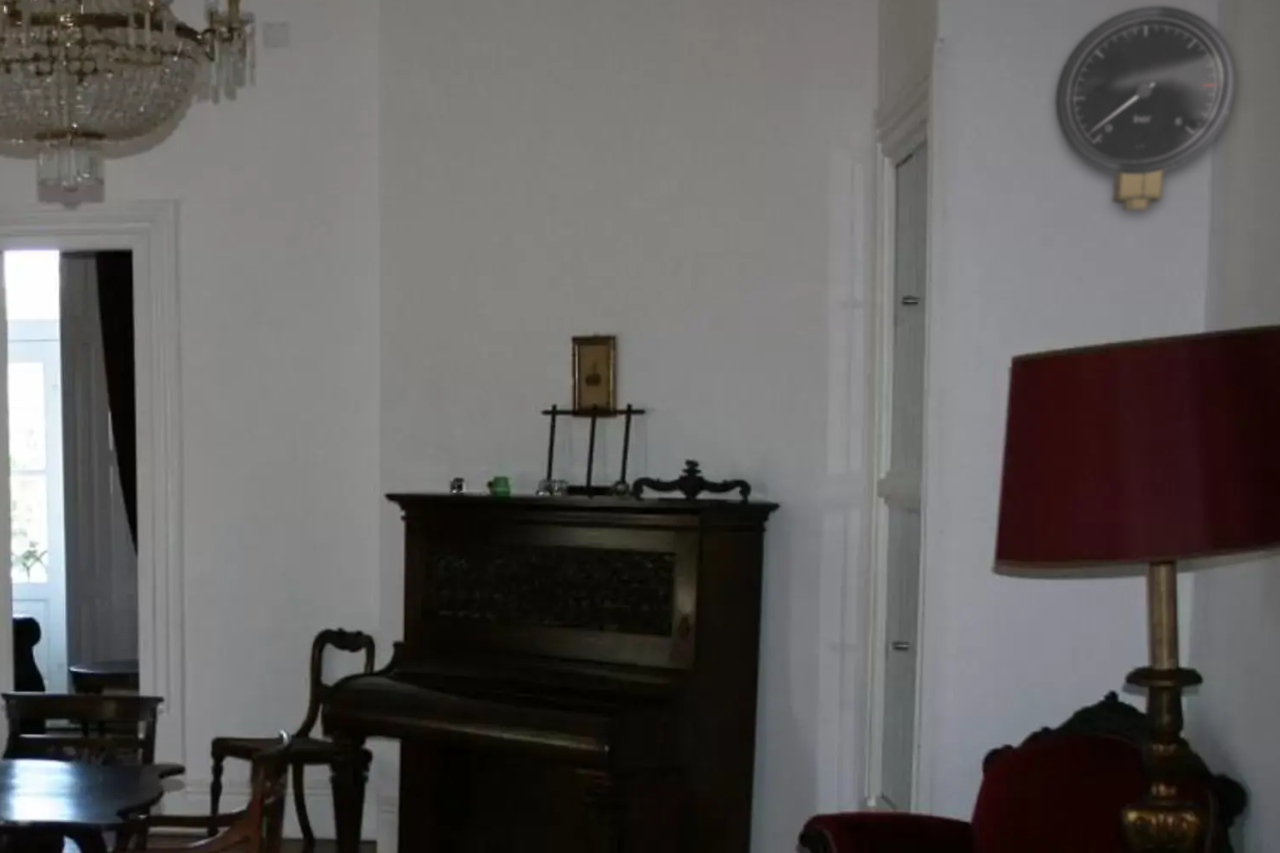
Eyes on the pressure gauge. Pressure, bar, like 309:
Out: 0.2
